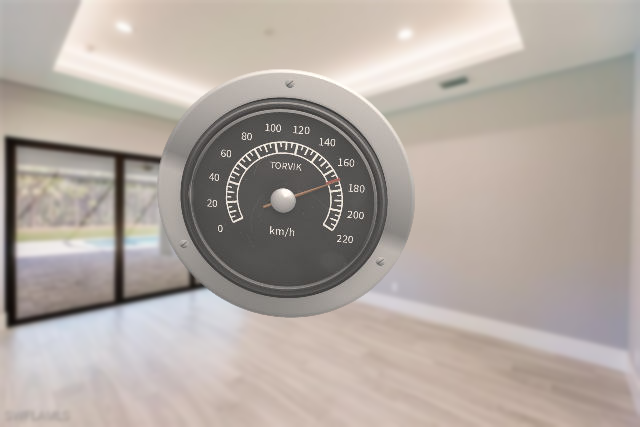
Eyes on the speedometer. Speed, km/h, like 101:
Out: 170
